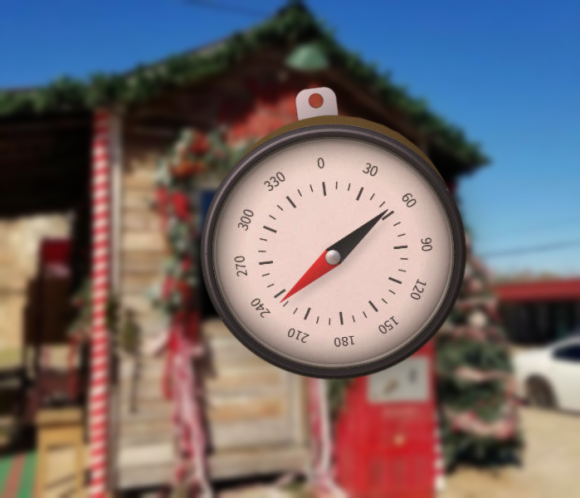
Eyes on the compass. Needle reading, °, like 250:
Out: 235
